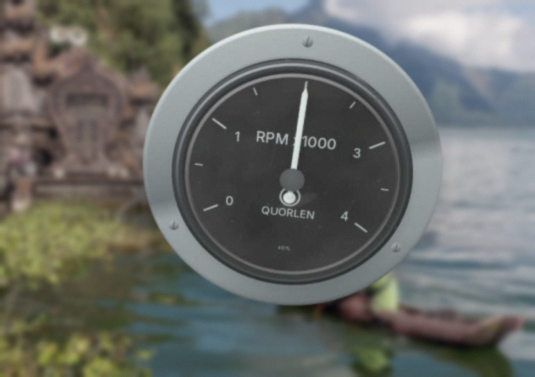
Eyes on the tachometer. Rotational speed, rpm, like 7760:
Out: 2000
